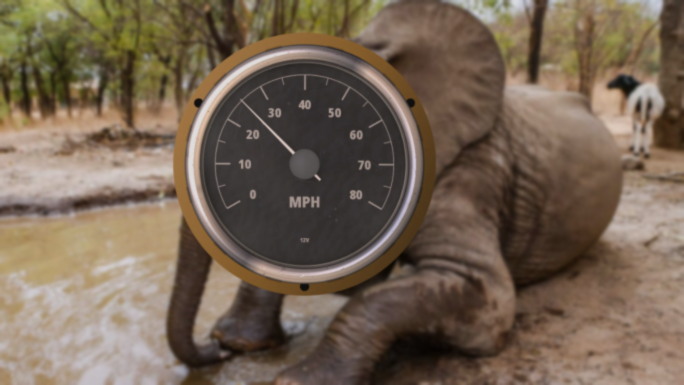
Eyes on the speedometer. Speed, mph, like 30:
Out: 25
